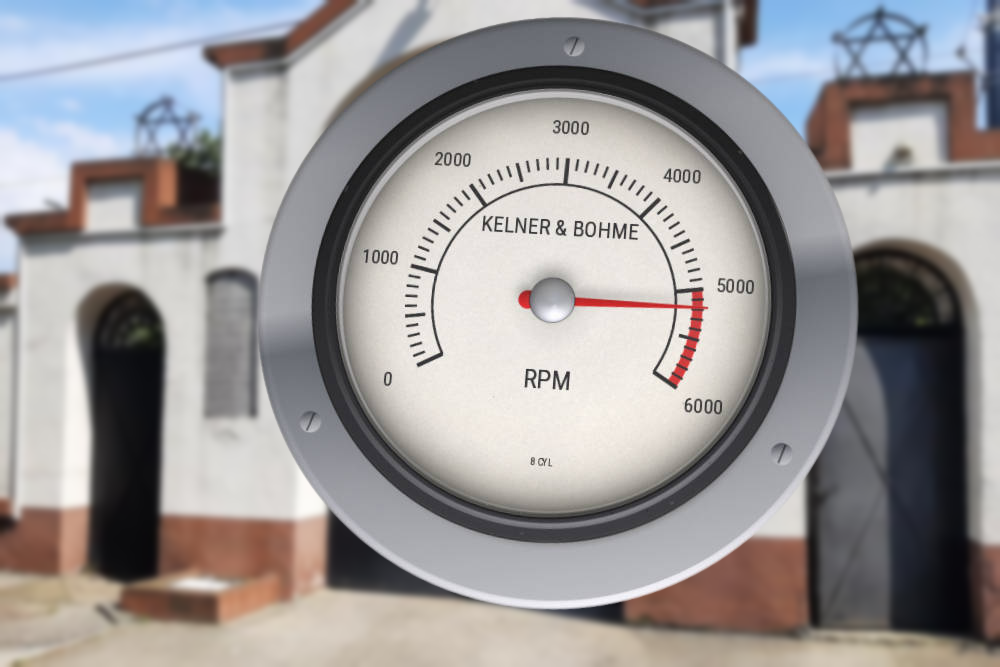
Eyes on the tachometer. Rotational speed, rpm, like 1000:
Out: 5200
